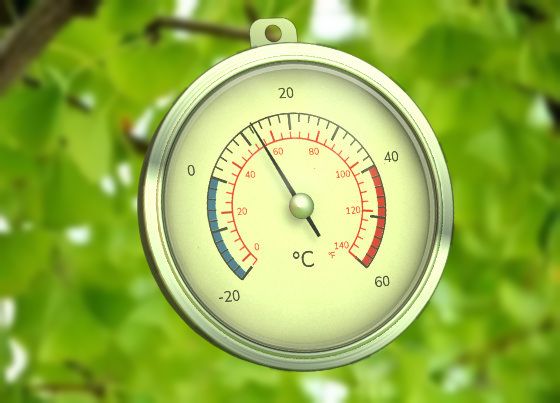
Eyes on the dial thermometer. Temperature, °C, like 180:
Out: 12
